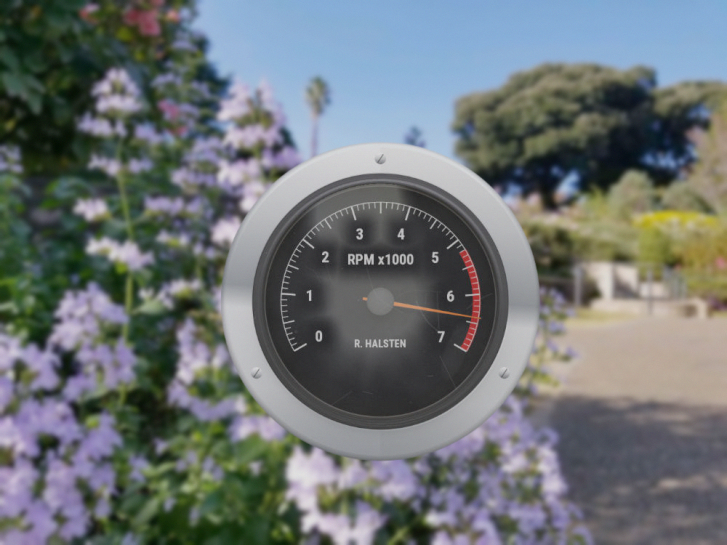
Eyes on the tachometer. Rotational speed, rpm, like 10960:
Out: 6400
